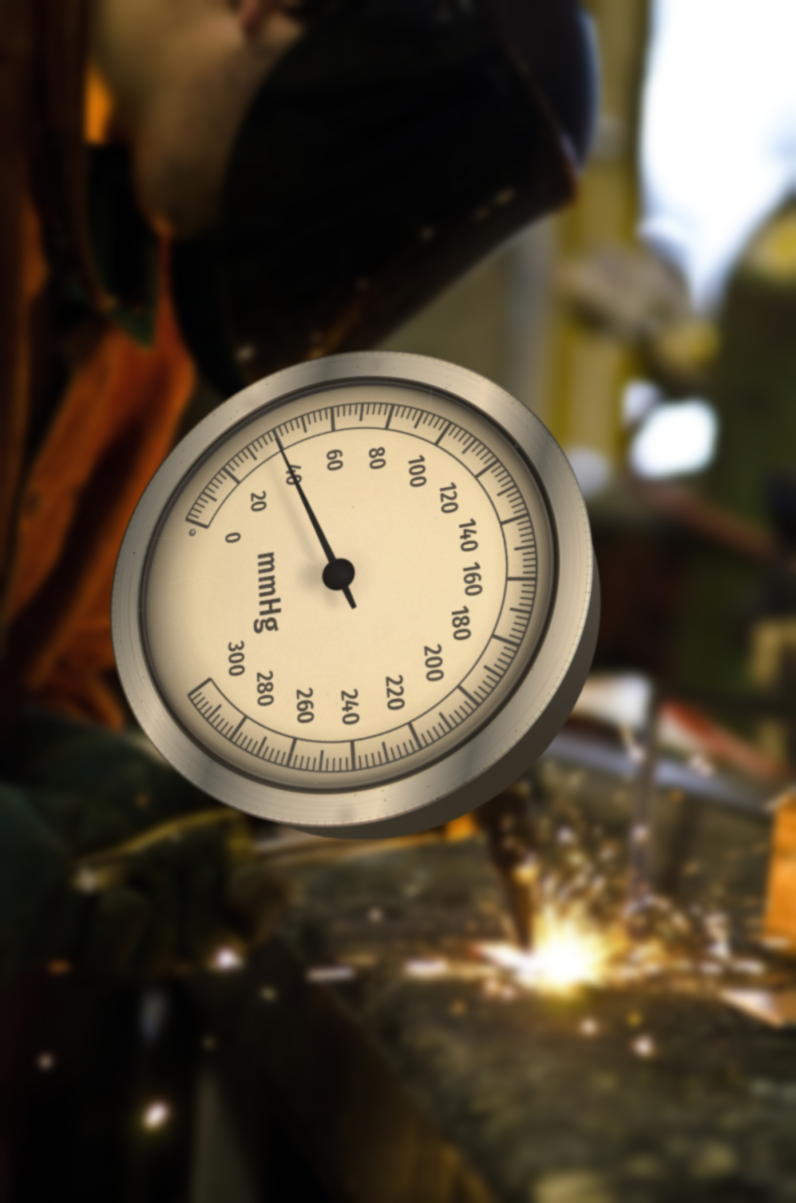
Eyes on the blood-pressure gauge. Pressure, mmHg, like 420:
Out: 40
